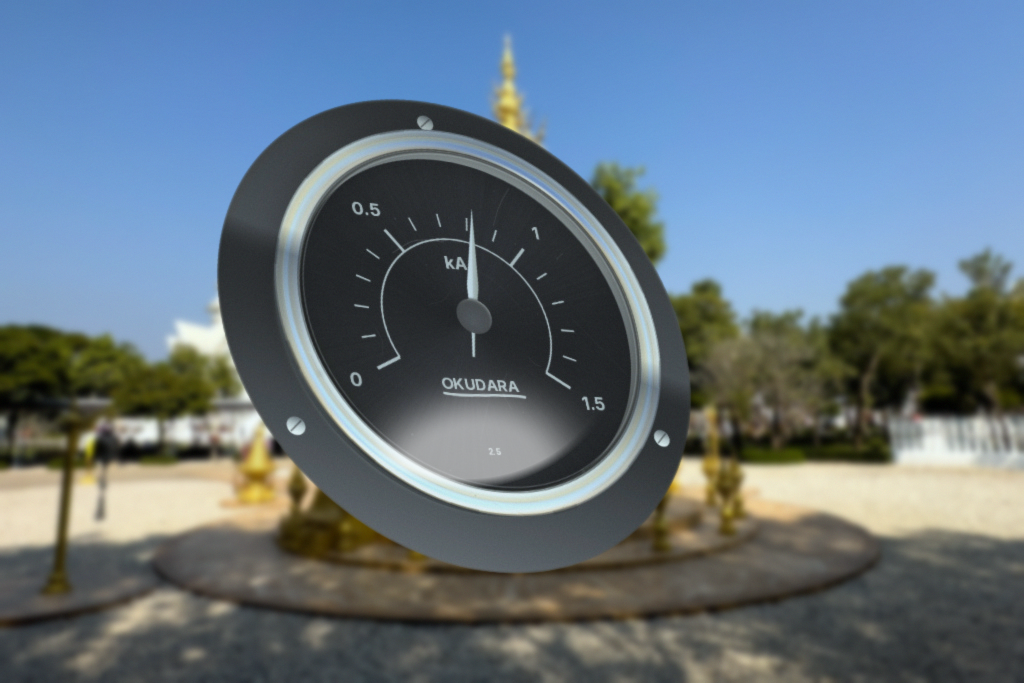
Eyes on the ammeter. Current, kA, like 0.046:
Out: 0.8
